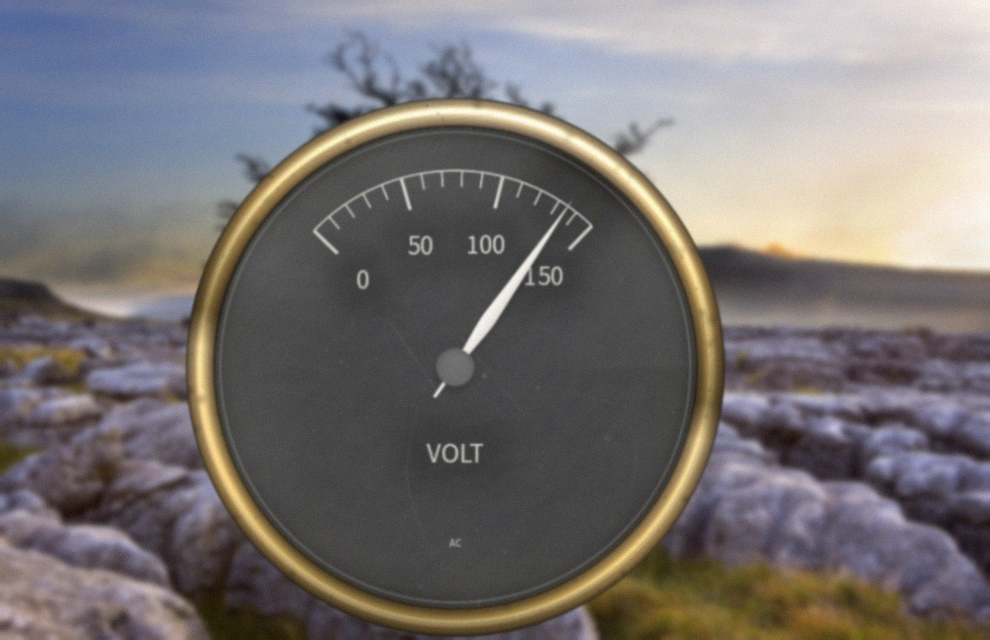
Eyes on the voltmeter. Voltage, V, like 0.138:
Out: 135
